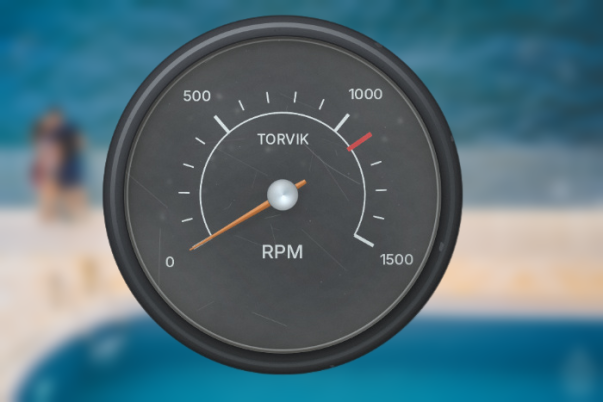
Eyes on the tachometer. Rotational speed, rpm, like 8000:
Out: 0
